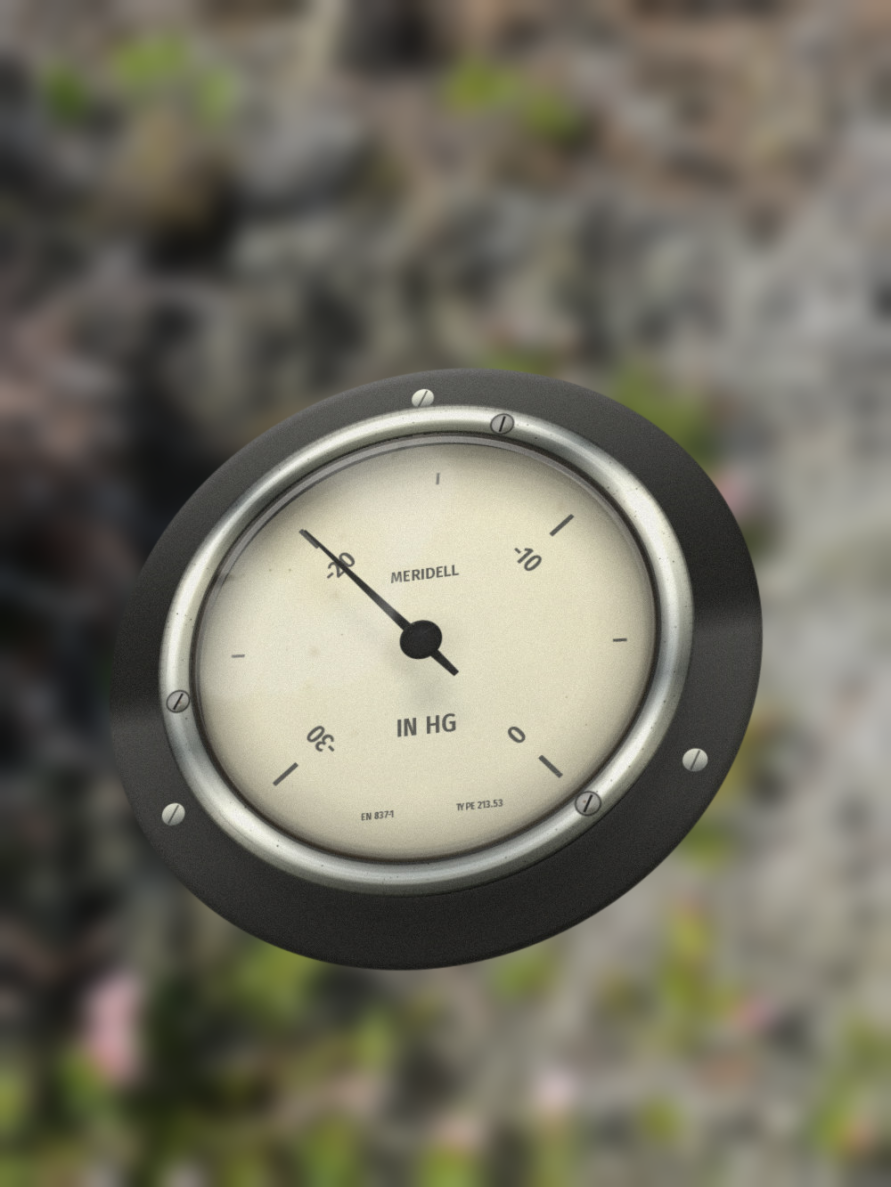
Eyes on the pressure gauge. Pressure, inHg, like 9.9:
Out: -20
